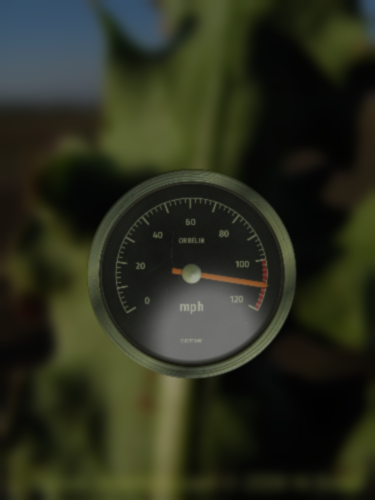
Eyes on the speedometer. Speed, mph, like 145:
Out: 110
